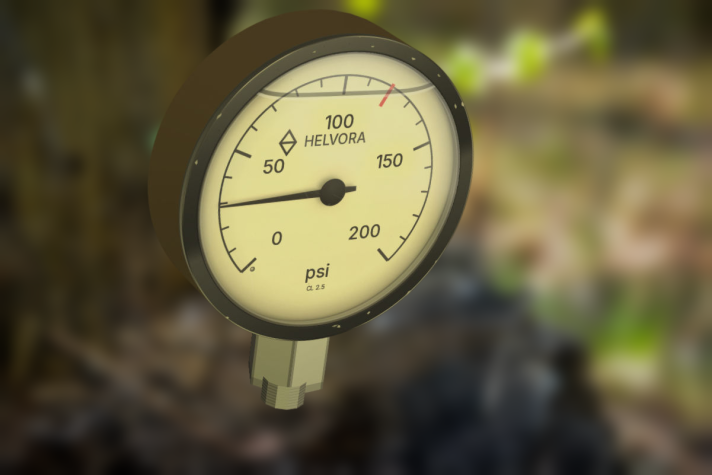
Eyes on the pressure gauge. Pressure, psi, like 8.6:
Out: 30
